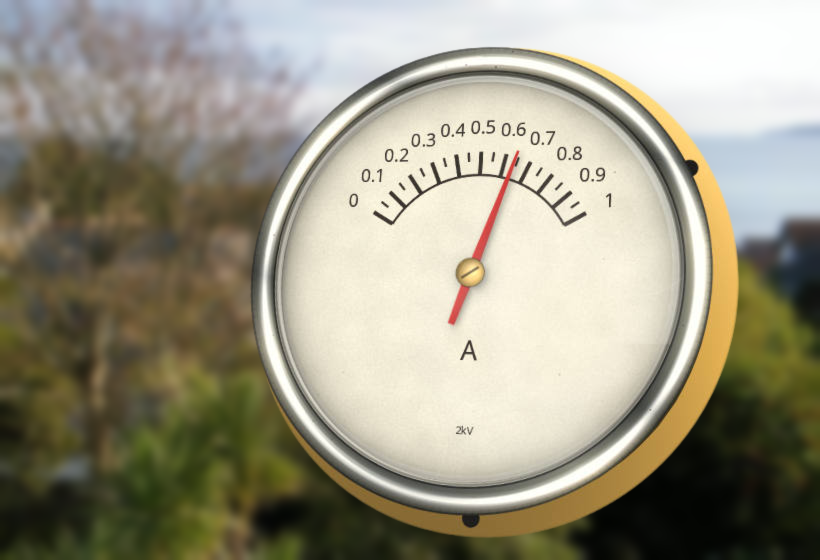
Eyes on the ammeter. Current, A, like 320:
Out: 0.65
